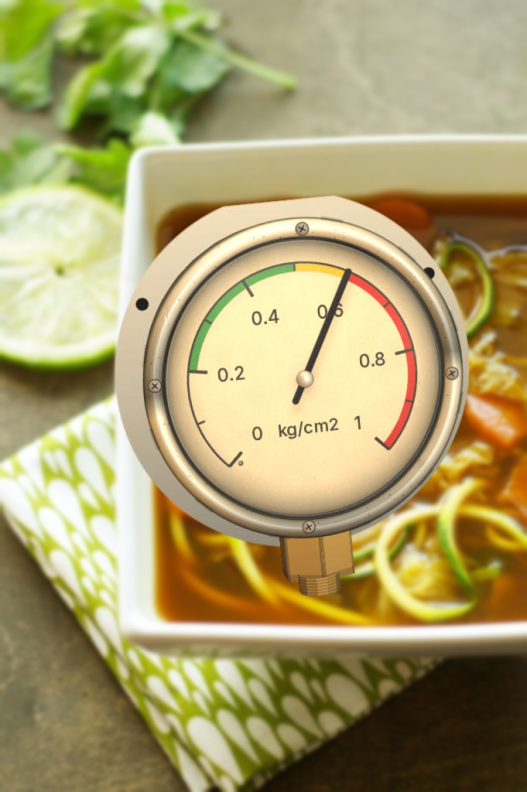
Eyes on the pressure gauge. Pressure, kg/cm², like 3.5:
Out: 0.6
